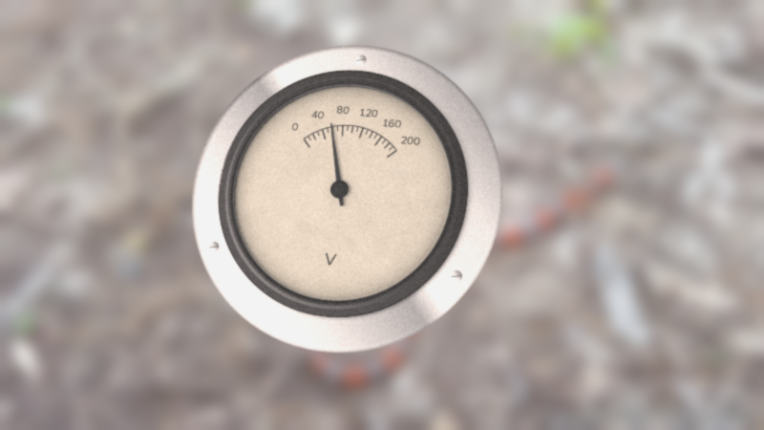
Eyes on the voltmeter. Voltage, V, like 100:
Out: 60
